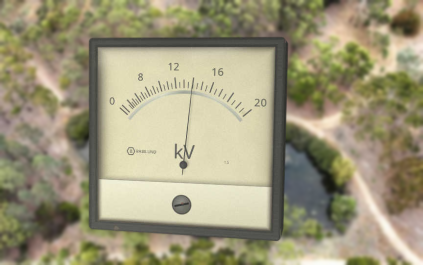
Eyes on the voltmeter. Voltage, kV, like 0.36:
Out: 14
